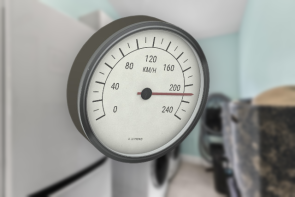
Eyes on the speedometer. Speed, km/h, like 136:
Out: 210
